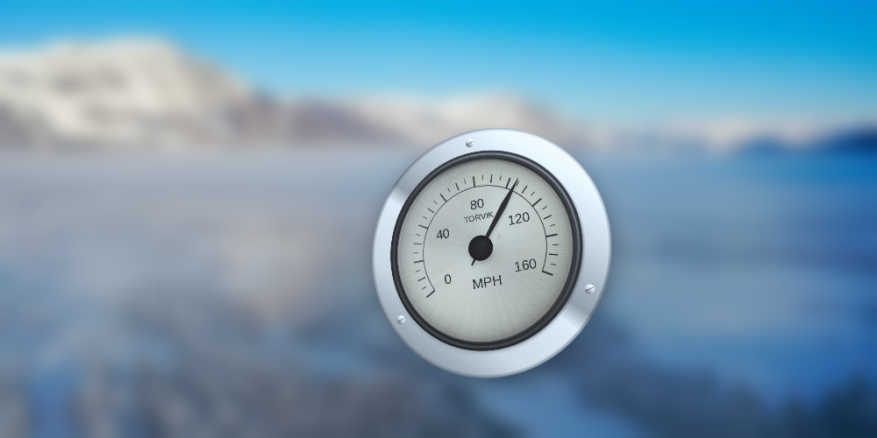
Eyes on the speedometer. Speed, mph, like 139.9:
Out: 105
